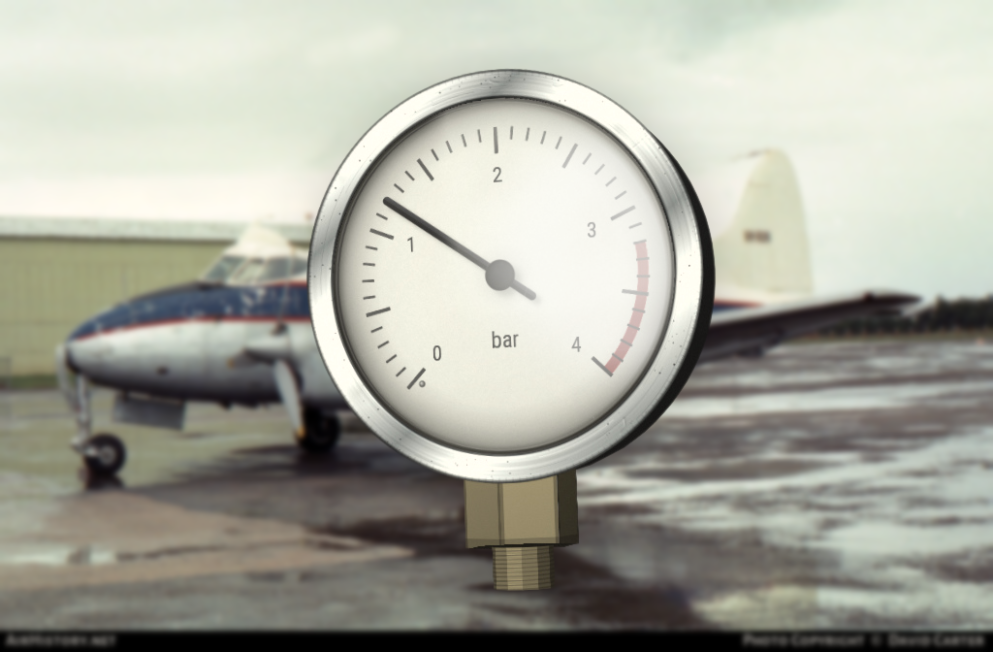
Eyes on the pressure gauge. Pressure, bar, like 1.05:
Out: 1.2
